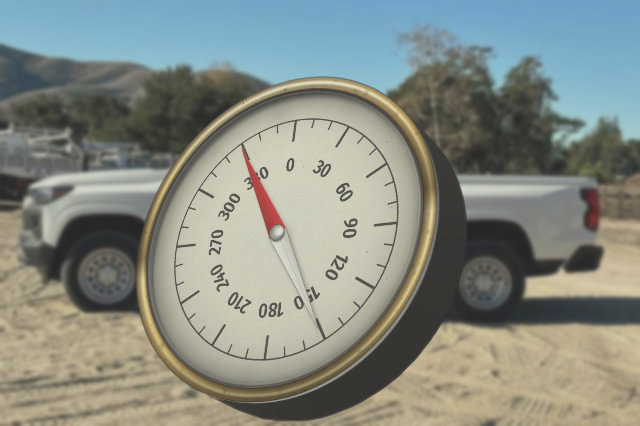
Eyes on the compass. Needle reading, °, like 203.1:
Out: 330
